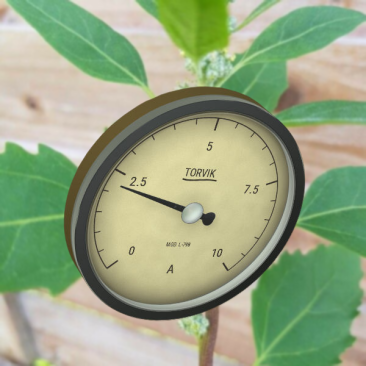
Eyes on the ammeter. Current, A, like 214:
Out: 2.25
